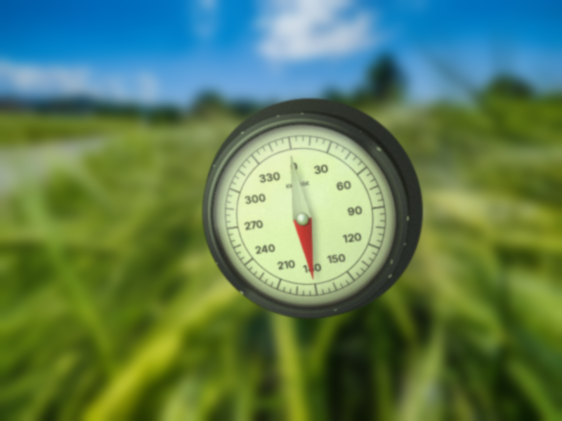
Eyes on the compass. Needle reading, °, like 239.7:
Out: 180
